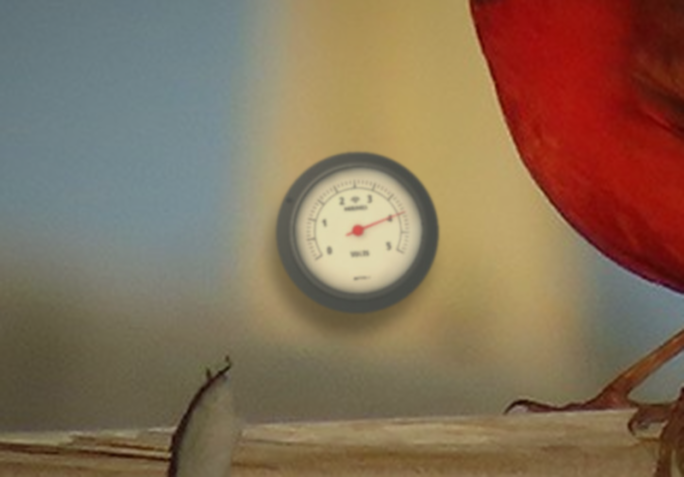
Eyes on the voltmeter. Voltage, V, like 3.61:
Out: 4
